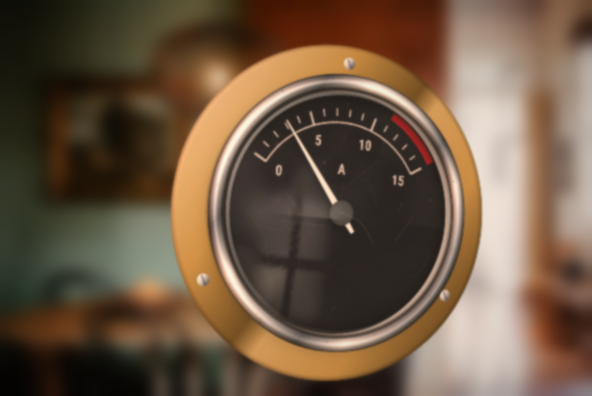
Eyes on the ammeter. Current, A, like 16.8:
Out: 3
